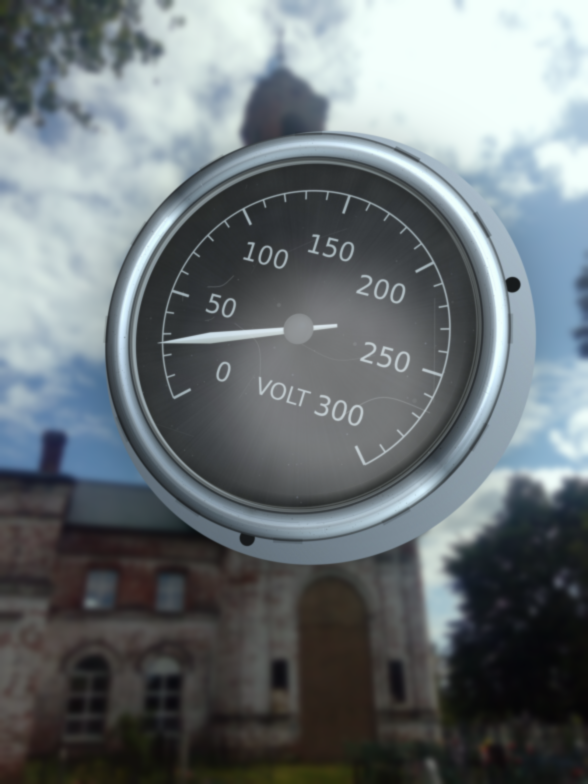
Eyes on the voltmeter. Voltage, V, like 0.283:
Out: 25
